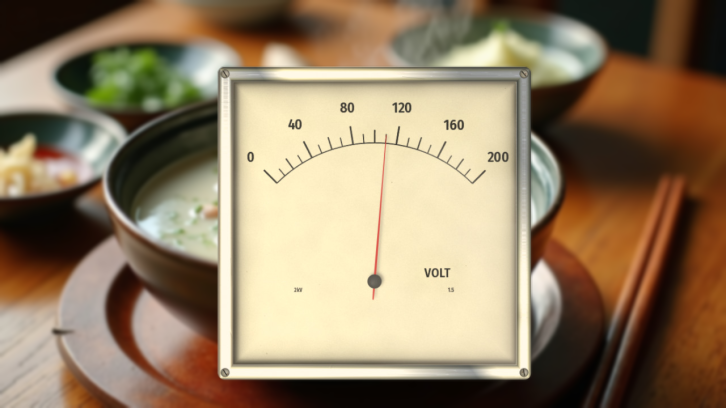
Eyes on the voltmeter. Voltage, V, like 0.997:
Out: 110
